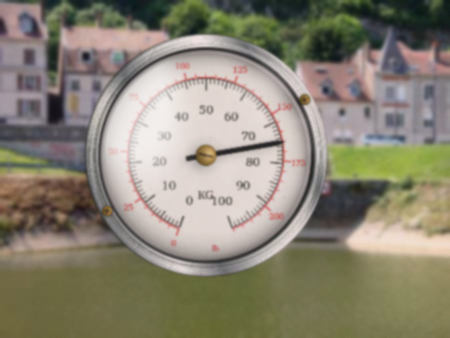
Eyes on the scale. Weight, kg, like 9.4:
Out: 75
